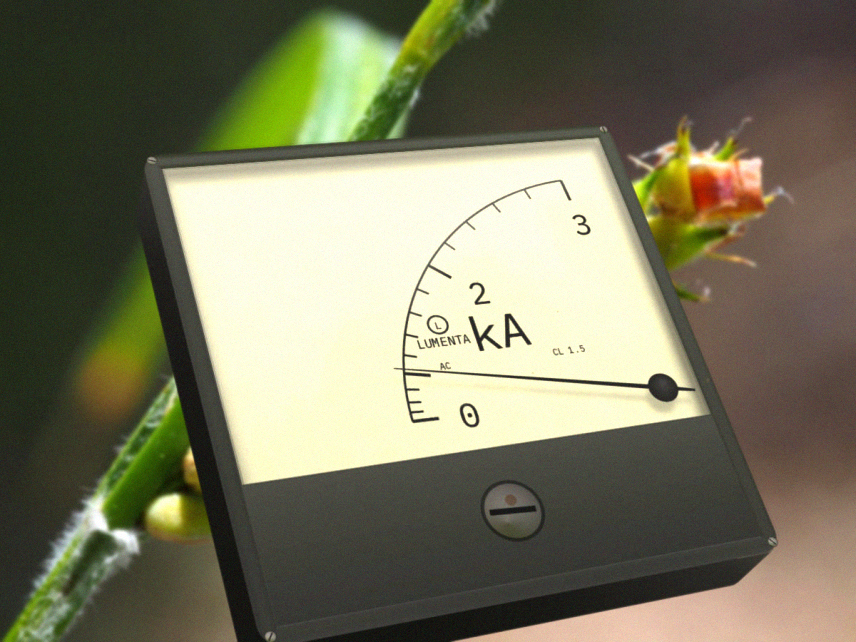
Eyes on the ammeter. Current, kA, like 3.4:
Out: 1
